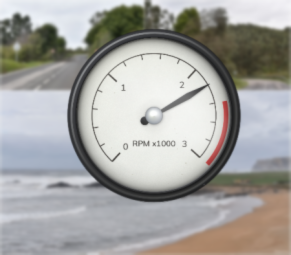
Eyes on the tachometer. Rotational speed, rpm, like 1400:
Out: 2200
